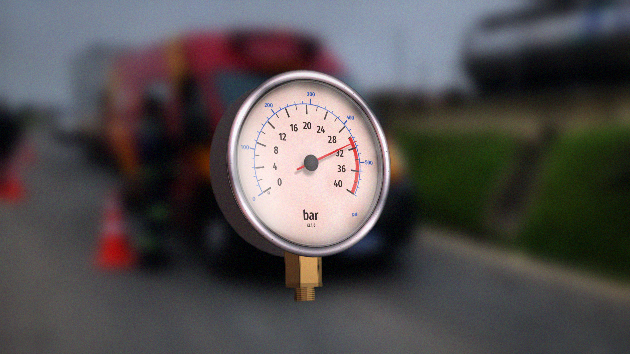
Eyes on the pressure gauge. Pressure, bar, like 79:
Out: 31
